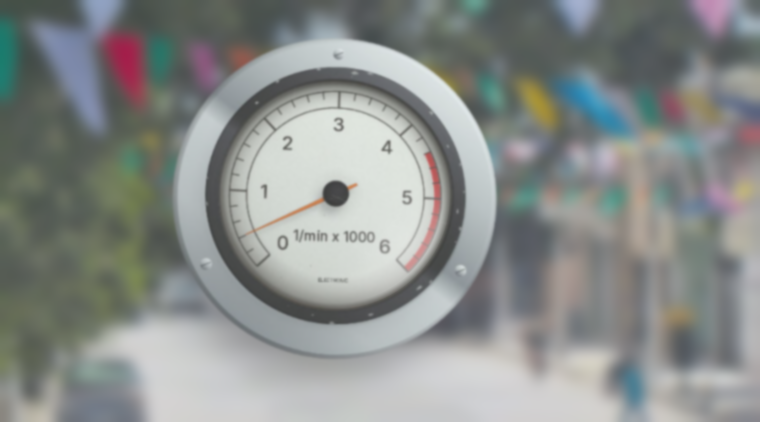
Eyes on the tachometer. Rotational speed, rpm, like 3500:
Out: 400
